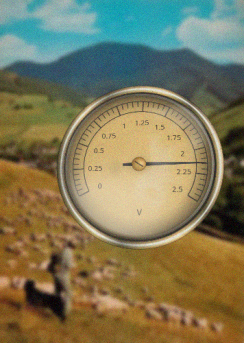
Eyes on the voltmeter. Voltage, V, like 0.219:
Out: 2.15
